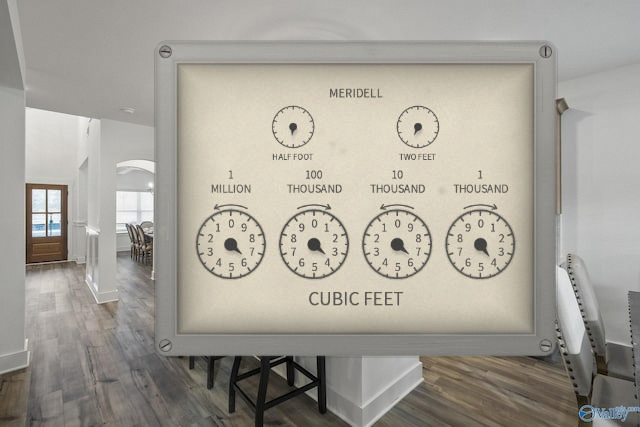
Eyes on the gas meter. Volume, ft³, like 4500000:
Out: 636400
